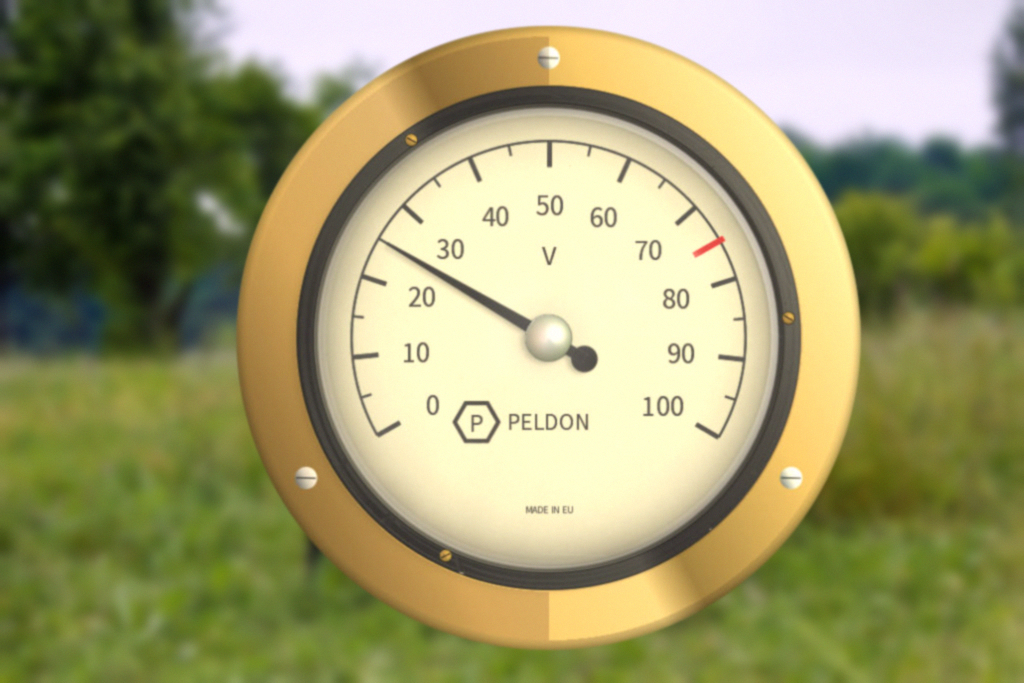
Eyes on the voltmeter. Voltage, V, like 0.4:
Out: 25
